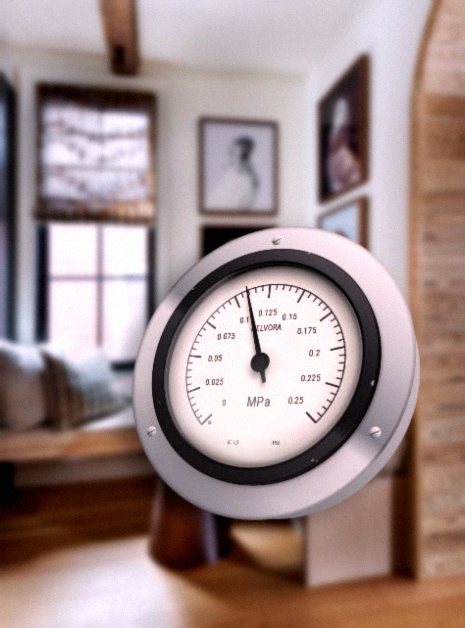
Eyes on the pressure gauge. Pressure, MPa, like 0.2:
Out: 0.11
